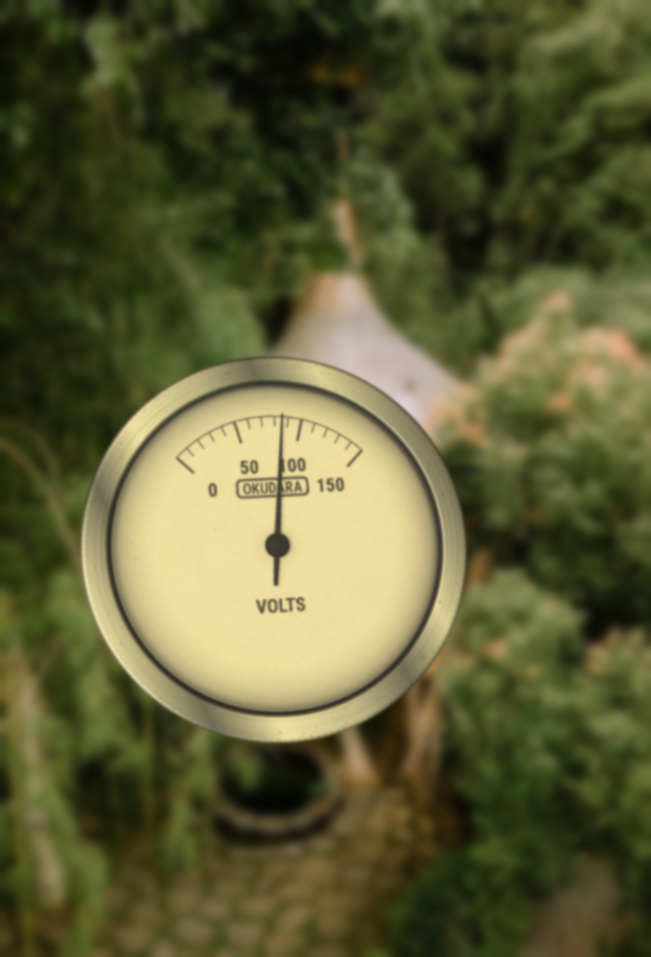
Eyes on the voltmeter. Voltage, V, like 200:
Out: 85
